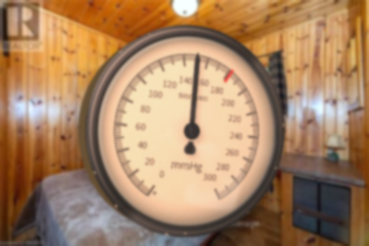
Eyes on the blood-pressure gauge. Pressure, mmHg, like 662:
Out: 150
